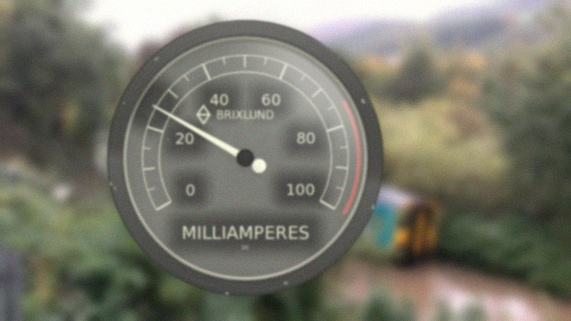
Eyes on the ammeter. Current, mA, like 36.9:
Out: 25
